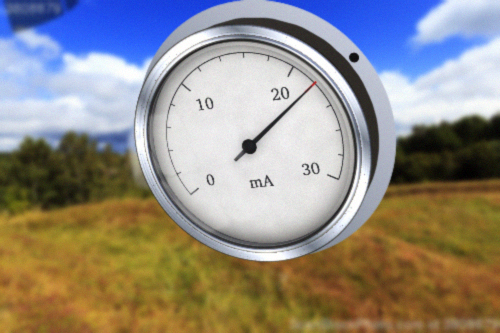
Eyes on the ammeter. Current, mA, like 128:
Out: 22
